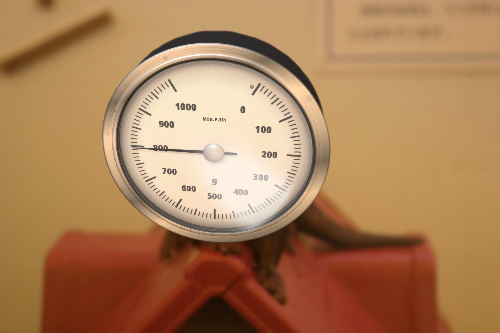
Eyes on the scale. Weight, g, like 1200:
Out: 800
